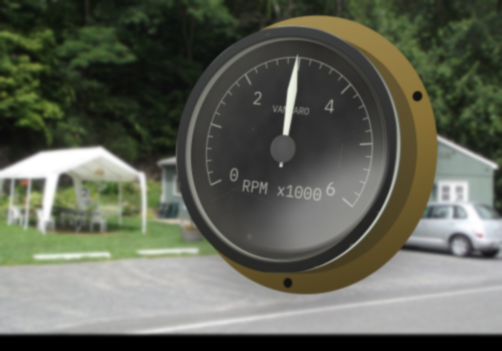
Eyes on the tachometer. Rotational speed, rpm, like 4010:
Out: 3000
